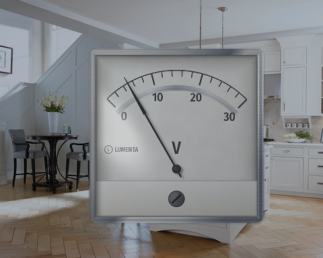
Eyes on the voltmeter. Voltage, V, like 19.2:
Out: 5
